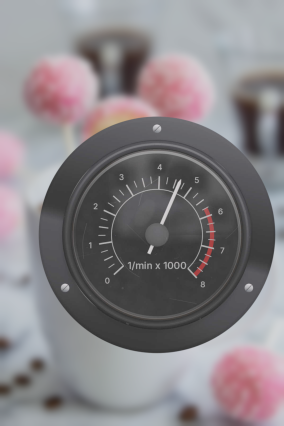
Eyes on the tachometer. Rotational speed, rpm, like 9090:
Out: 4625
